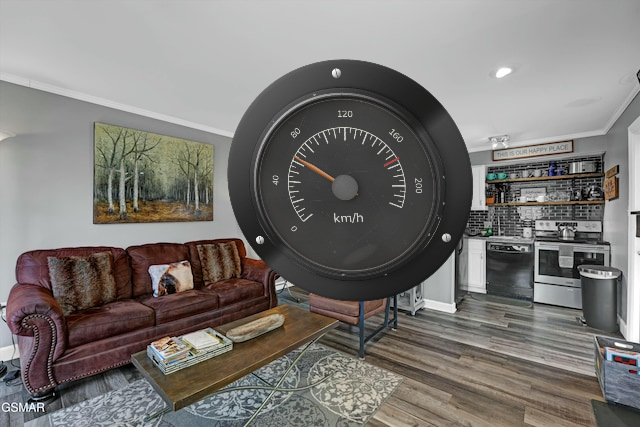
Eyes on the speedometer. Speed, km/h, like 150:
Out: 65
